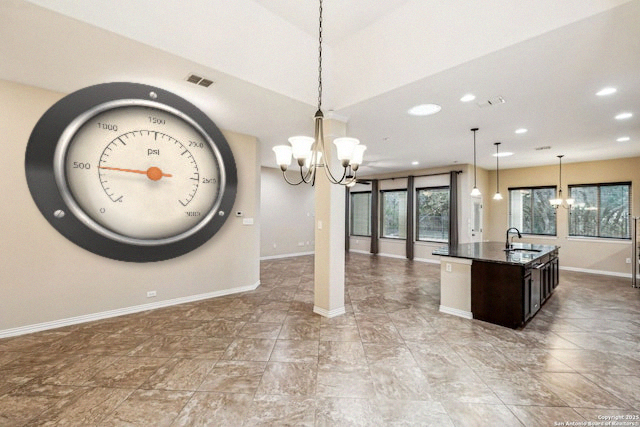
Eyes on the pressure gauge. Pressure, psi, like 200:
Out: 500
